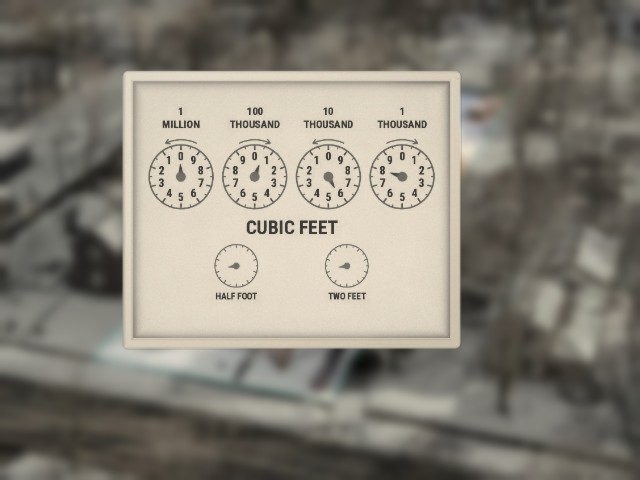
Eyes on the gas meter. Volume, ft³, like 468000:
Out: 5800
